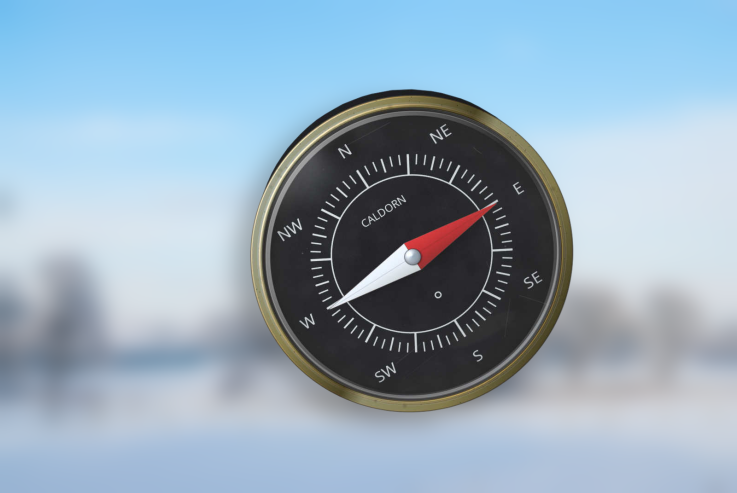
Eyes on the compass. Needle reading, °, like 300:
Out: 90
